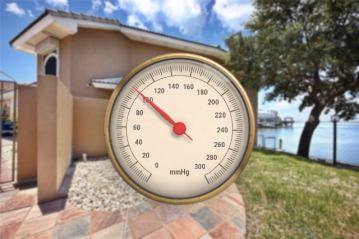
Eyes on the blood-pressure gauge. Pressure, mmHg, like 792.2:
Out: 100
